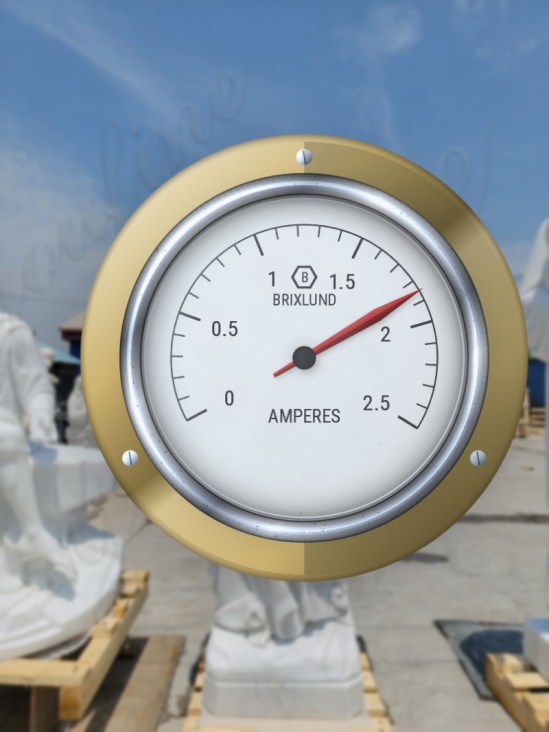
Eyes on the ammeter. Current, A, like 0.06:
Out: 1.85
